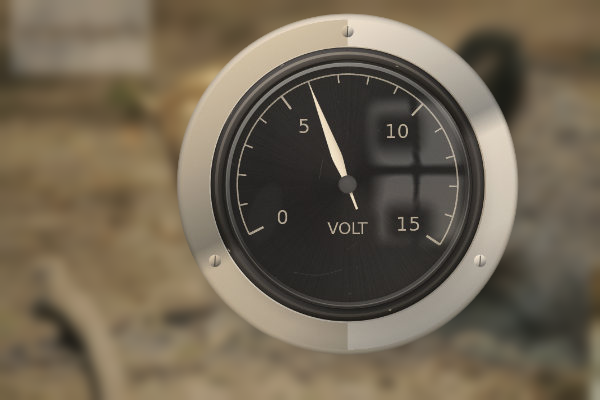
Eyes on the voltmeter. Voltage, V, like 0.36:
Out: 6
